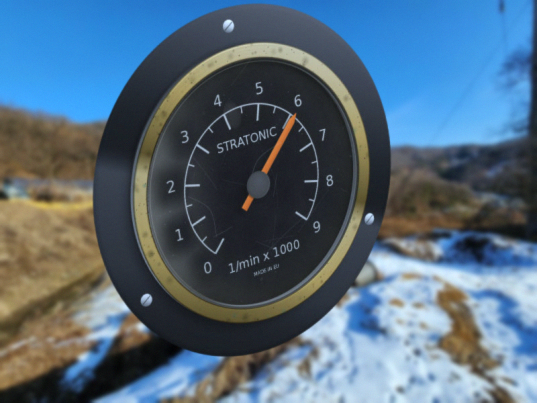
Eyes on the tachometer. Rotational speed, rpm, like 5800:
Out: 6000
